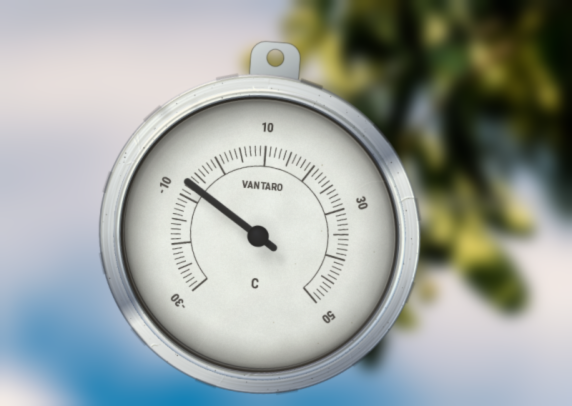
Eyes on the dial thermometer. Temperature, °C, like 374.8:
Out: -7
